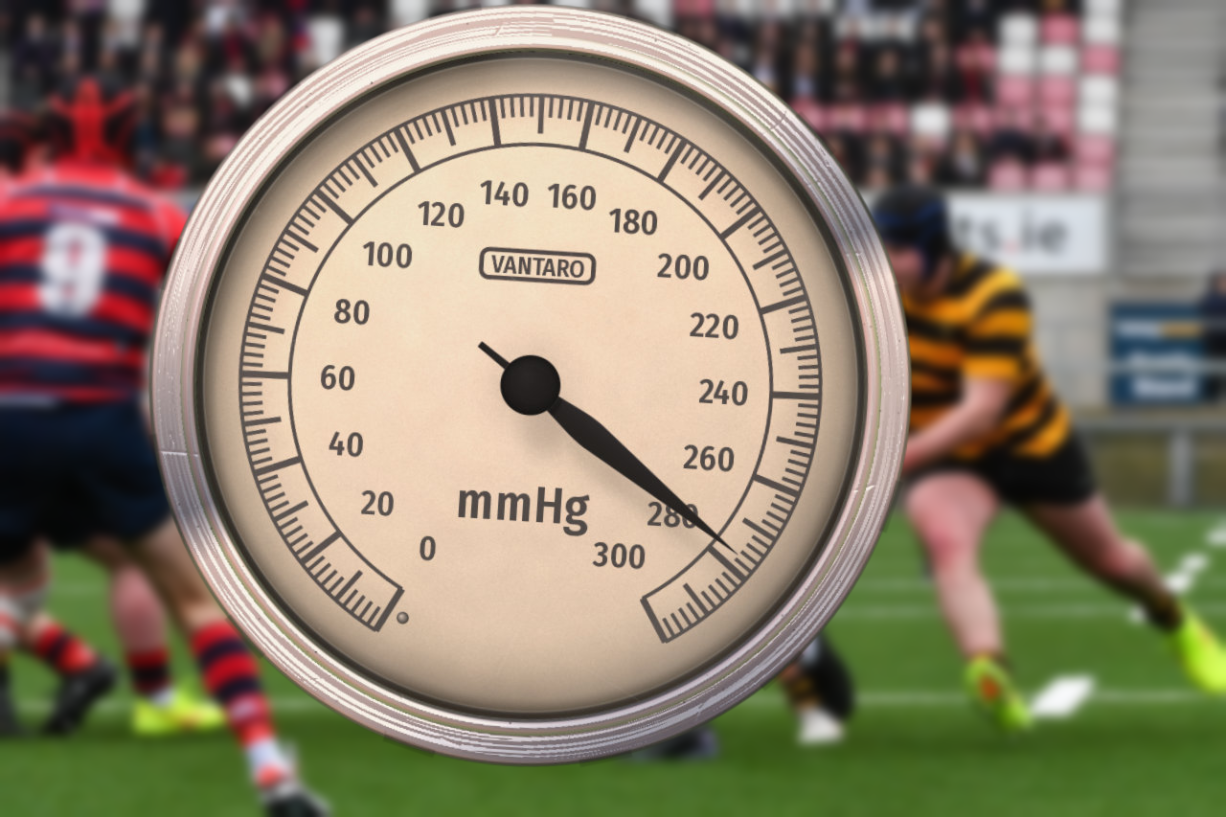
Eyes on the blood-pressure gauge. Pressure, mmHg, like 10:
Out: 277
